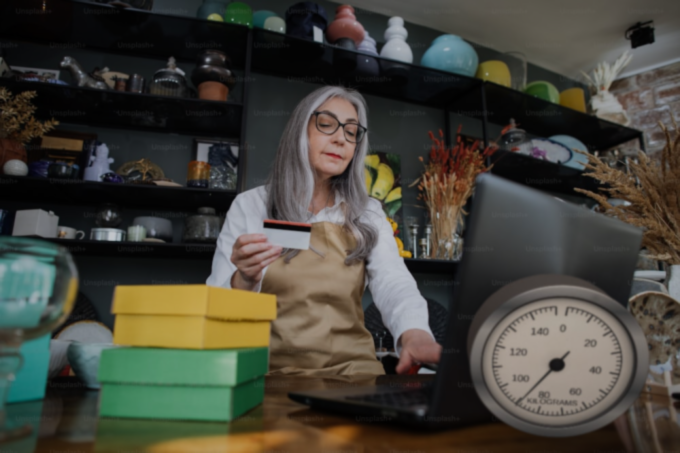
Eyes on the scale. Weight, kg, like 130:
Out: 90
